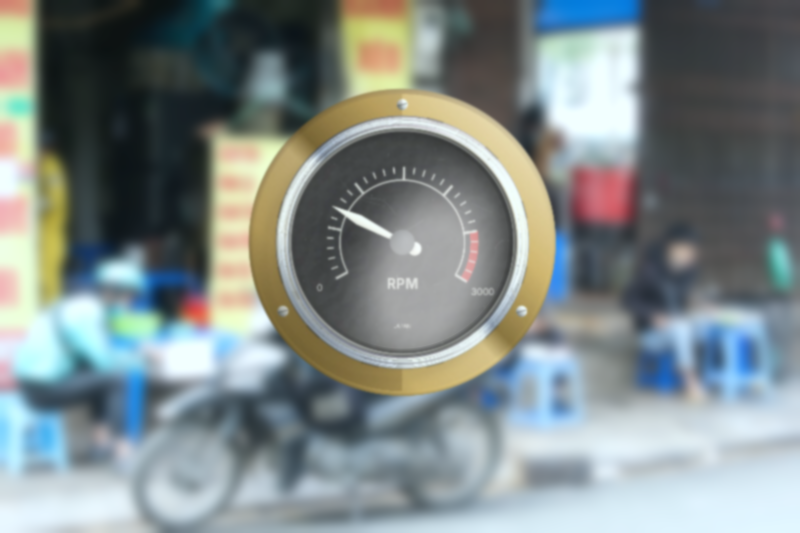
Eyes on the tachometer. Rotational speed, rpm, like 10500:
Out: 700
